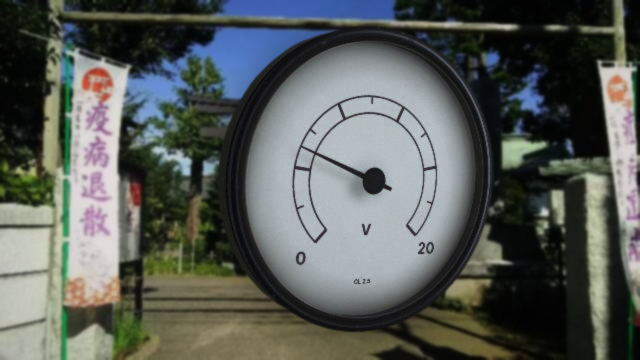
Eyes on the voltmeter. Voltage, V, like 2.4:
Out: 5
